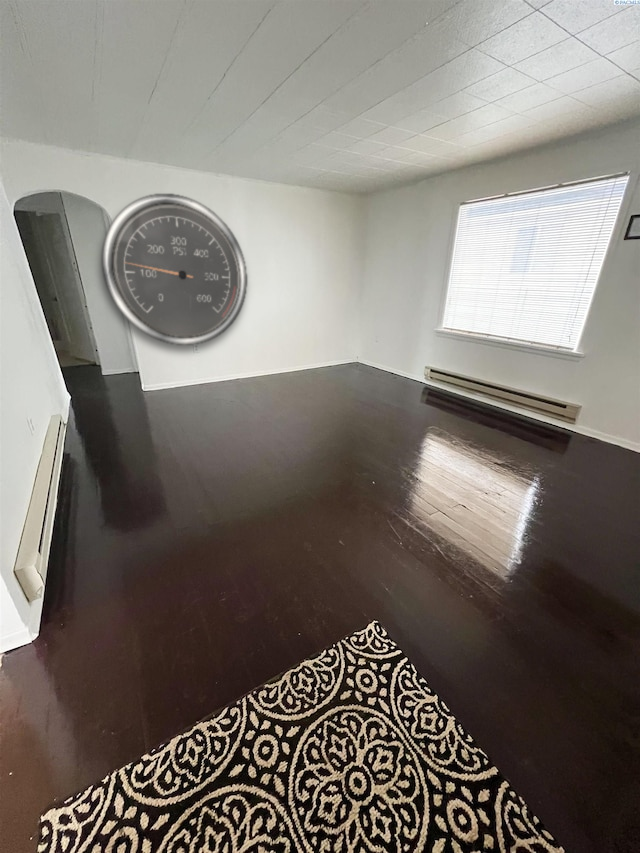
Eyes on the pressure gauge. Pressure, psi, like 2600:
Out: 120
